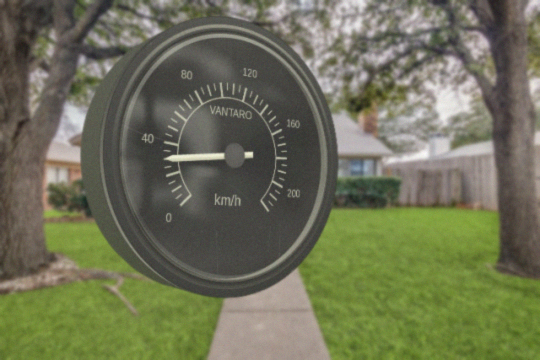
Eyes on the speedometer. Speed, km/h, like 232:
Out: 30
